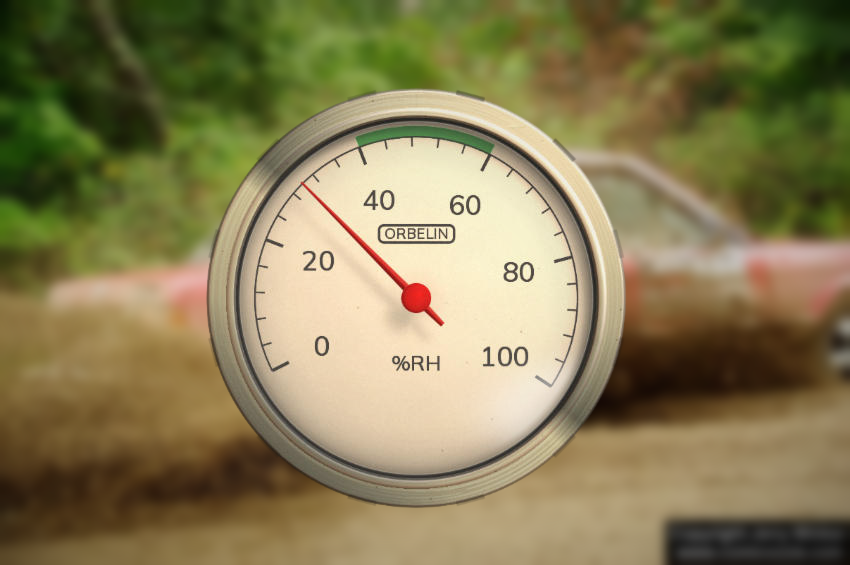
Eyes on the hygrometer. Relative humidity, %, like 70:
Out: 30
